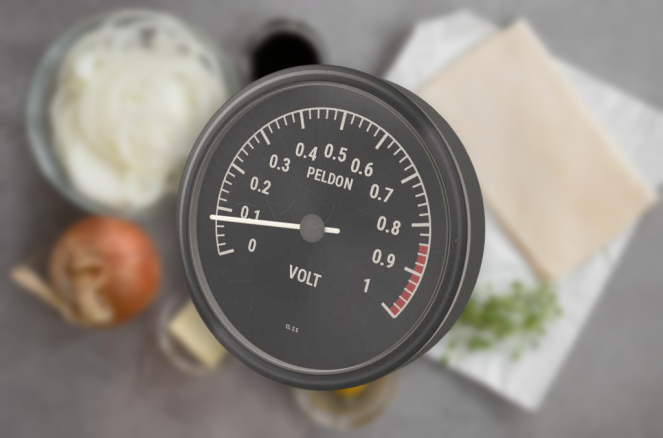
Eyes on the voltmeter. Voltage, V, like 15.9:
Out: 0.08
